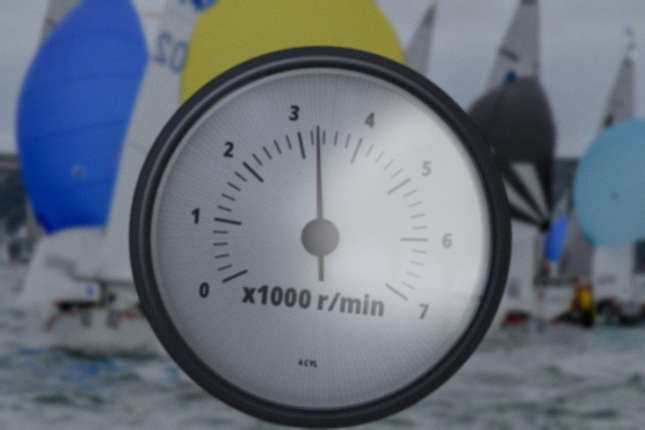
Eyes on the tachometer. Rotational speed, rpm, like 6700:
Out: 3300
